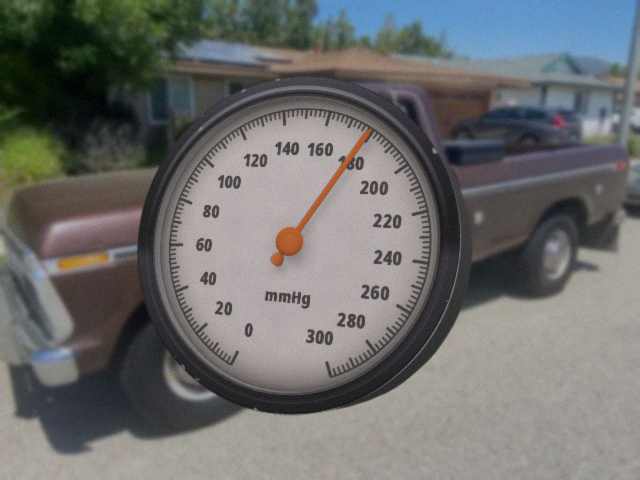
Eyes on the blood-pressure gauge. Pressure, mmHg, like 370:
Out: 180
